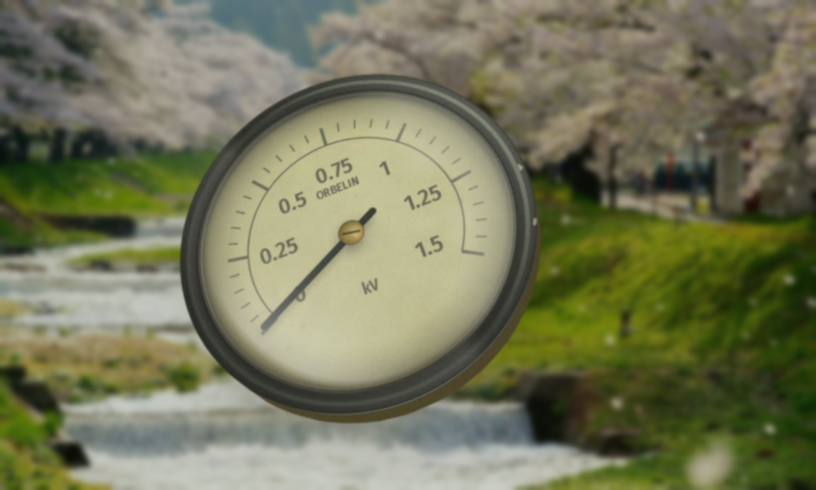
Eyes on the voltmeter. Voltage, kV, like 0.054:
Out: 0
